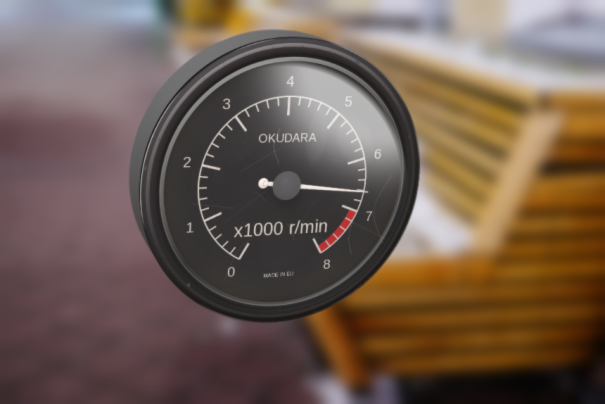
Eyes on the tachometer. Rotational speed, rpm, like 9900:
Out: 6600
